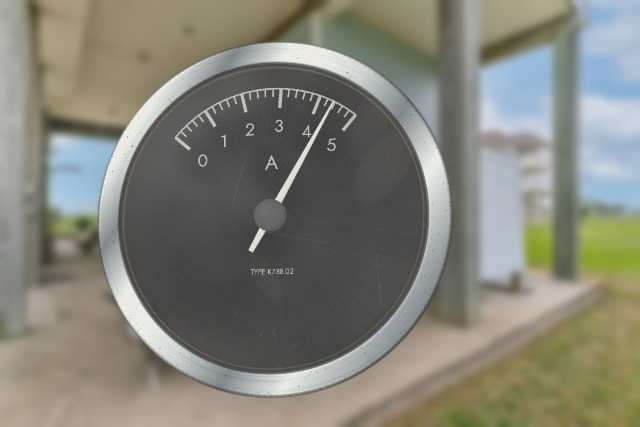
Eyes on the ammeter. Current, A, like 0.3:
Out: 4.4
